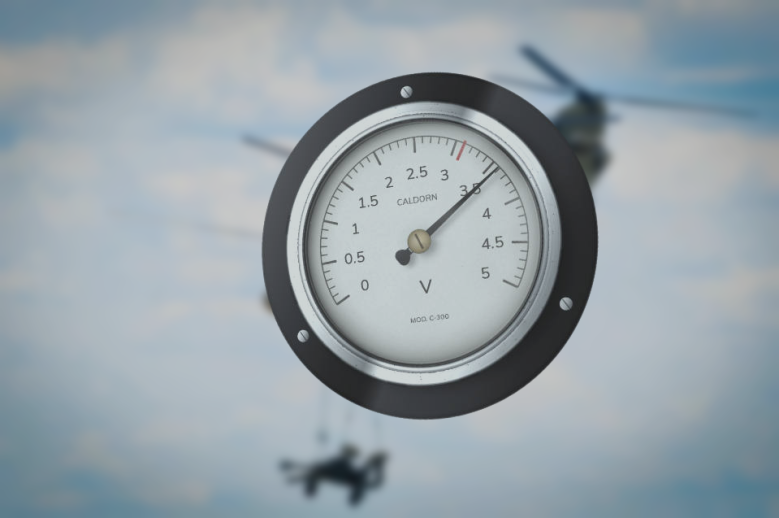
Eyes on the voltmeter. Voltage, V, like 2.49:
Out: 3.6
